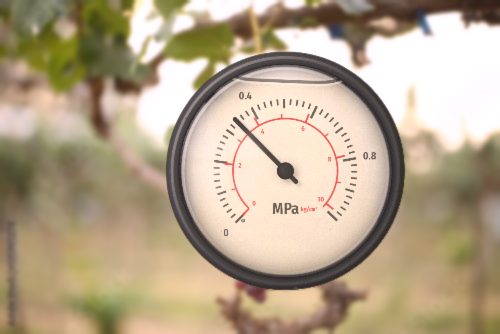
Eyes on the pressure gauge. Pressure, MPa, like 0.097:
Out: 0.34
